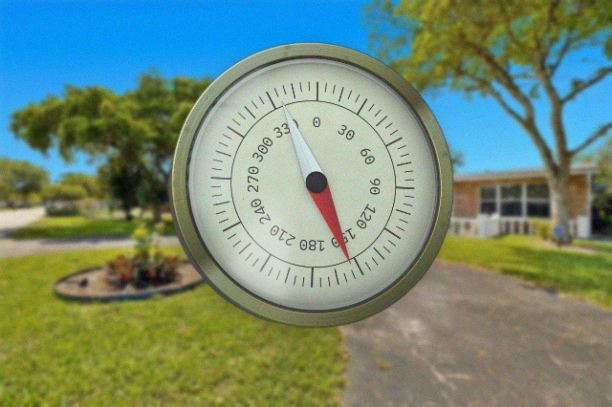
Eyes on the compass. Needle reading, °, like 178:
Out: 155
